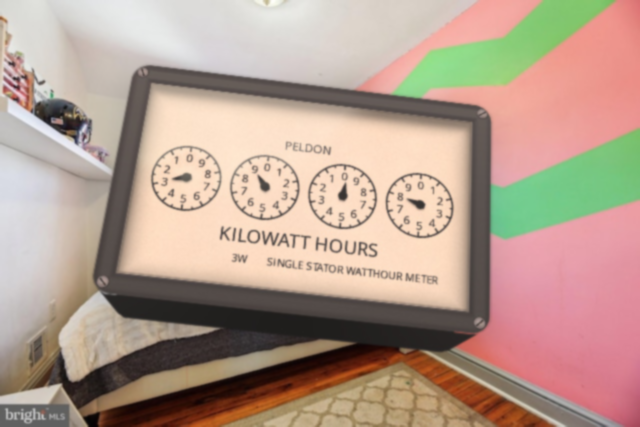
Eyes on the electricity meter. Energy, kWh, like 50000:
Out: 2898
